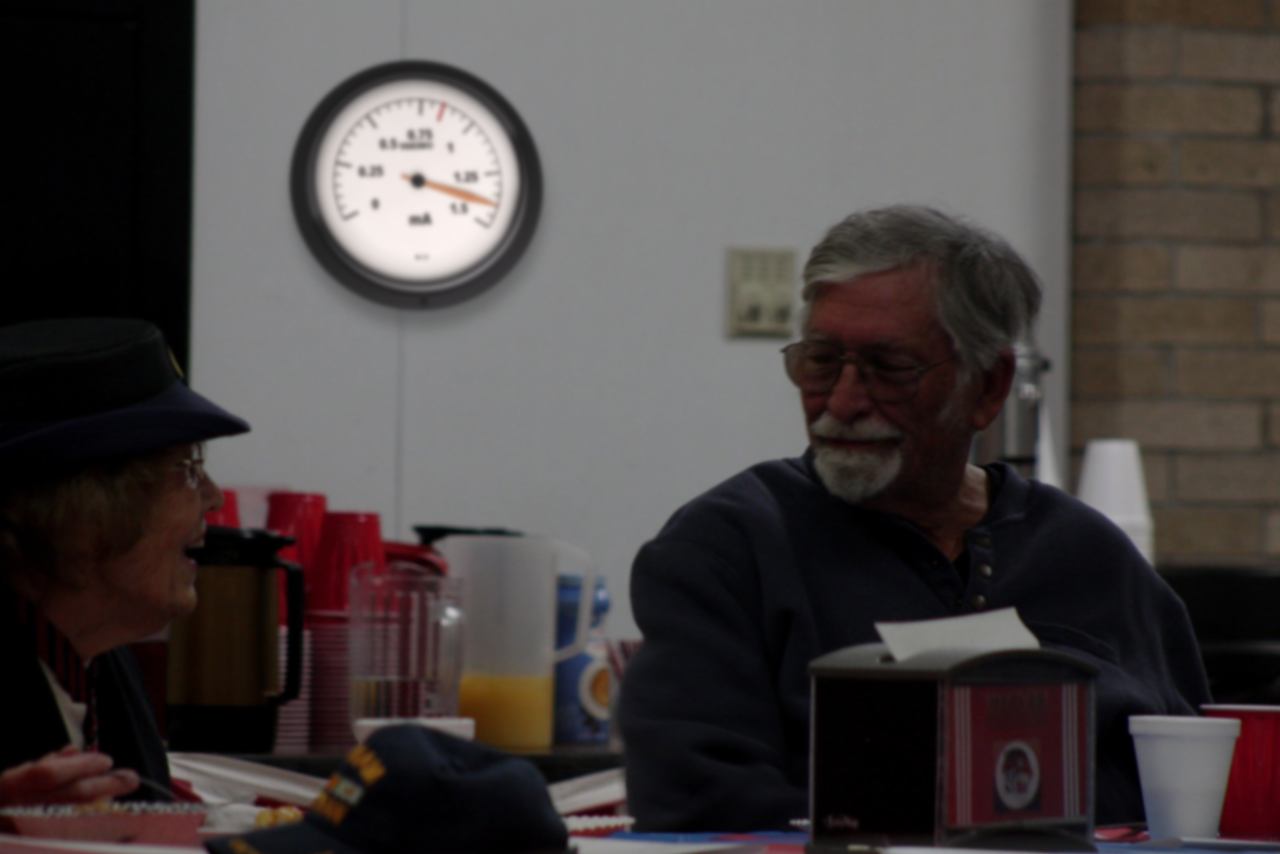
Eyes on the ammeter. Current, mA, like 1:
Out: 1.4
